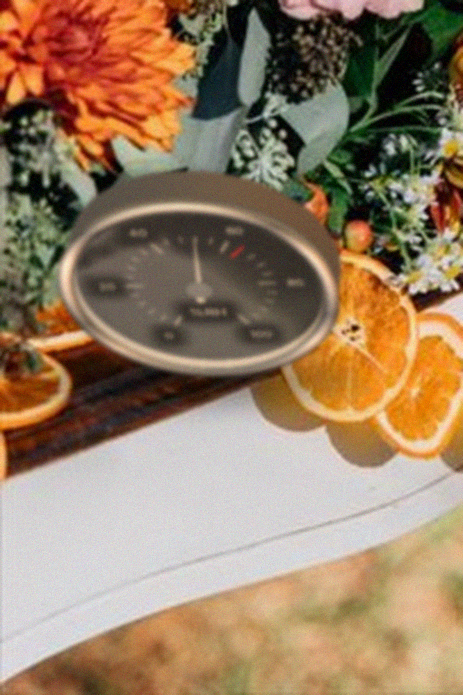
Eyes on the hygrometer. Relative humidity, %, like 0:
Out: 52
